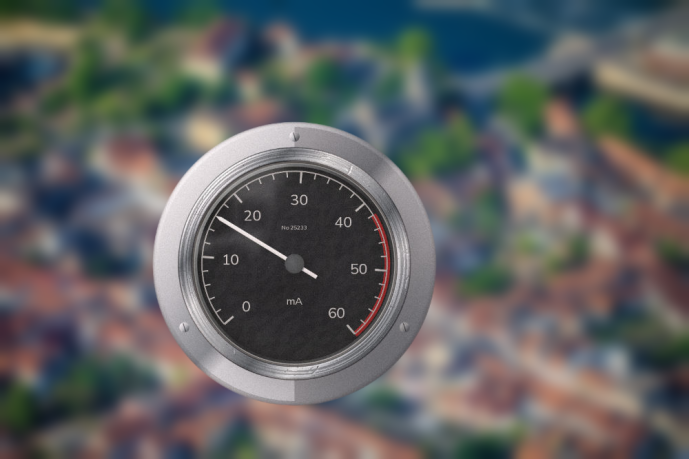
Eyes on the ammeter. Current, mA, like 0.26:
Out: 16
